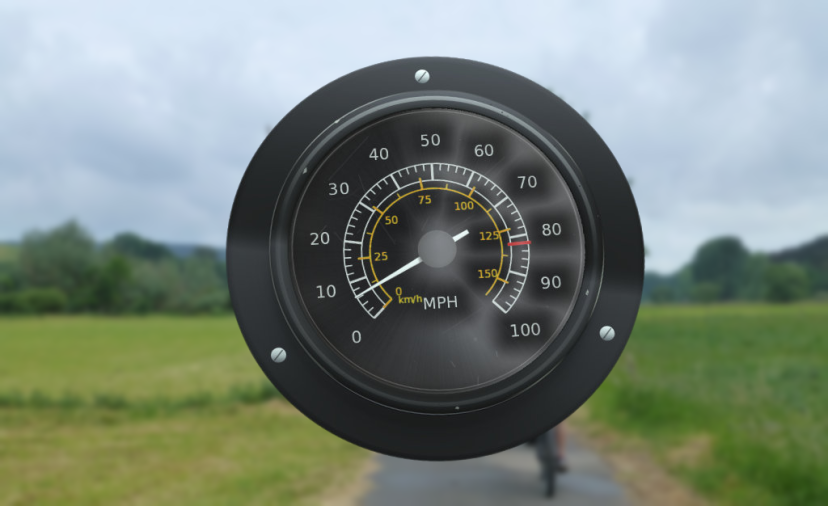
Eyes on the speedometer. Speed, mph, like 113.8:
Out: 6
